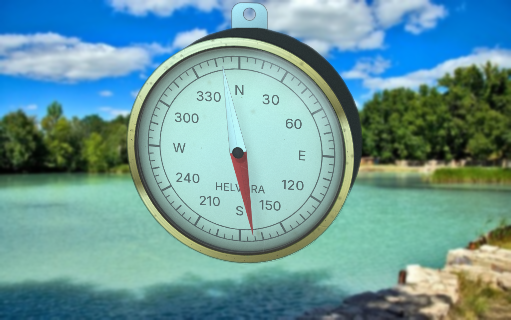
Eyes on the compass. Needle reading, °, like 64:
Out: 170
